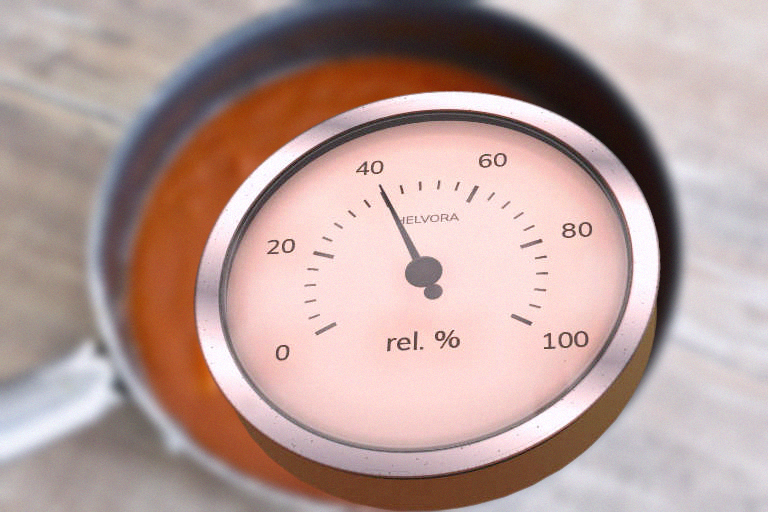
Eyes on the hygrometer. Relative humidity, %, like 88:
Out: 40
